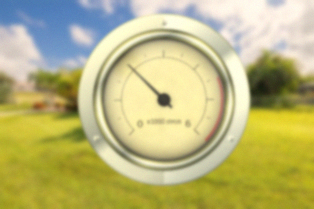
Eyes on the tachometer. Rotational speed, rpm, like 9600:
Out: 2000
